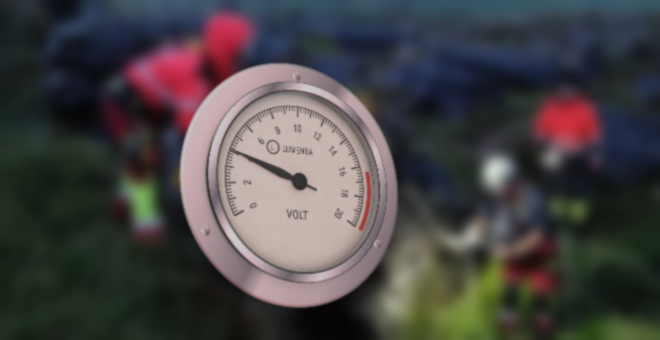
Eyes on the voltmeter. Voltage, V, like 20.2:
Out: 4
